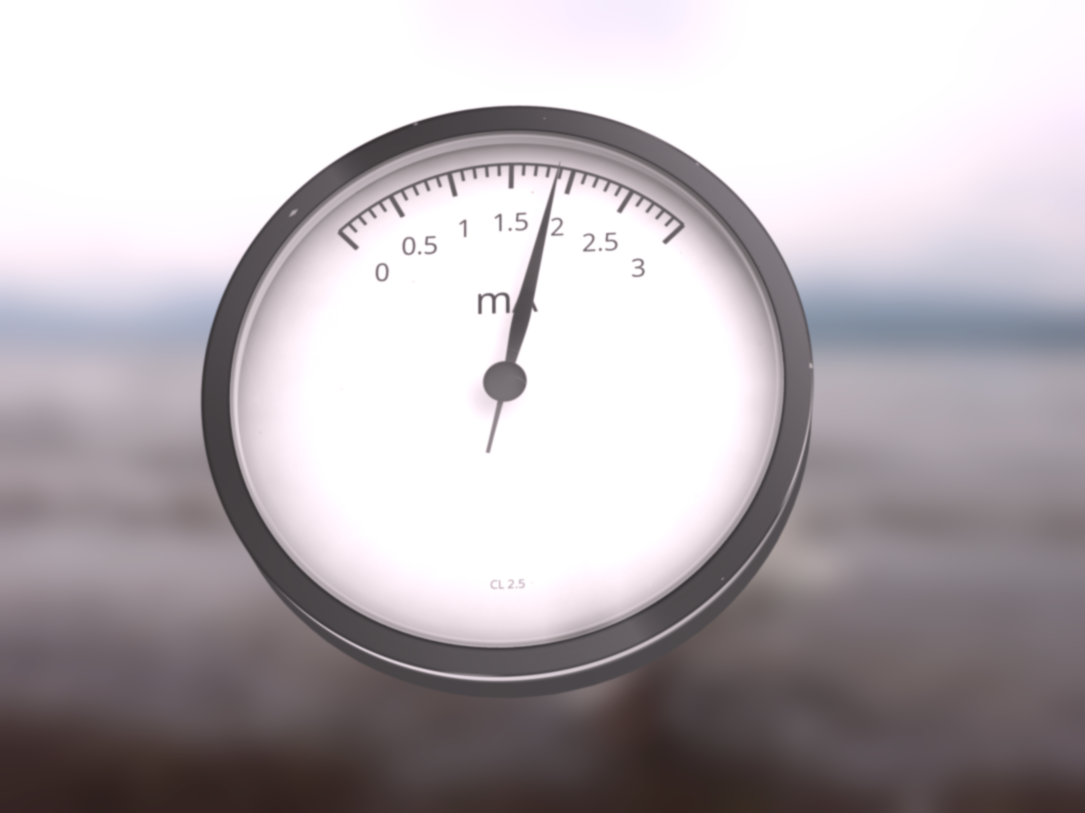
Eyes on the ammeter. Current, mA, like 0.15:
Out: 1.9
